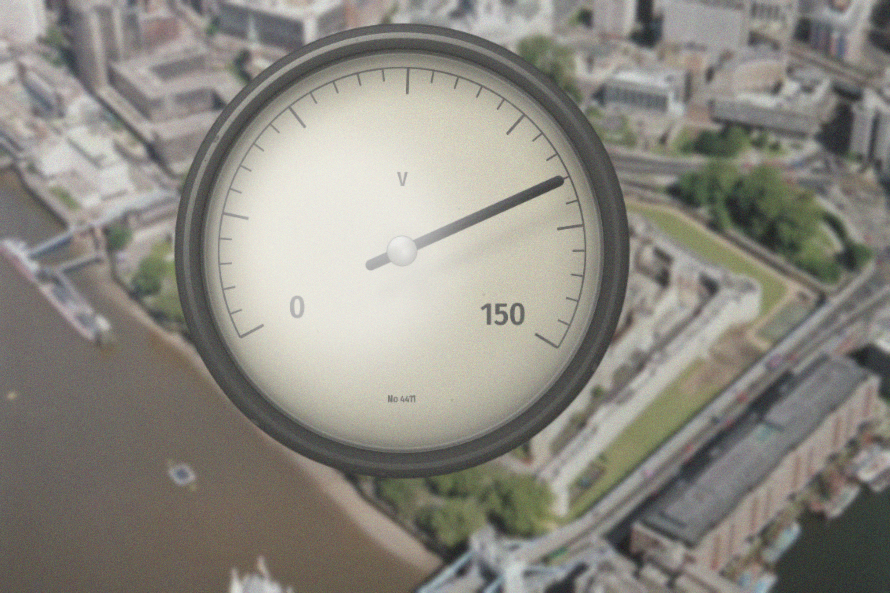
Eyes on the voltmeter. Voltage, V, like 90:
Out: 115
